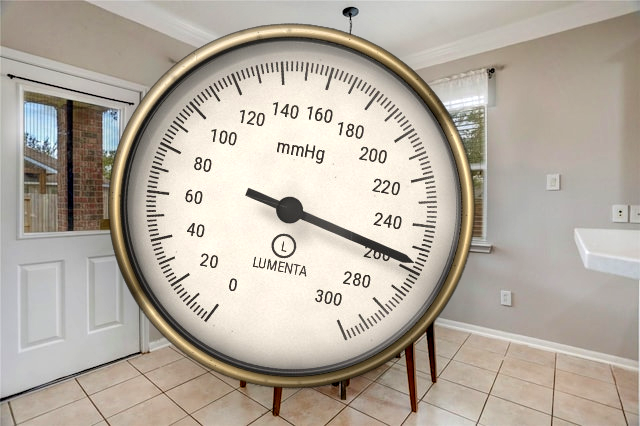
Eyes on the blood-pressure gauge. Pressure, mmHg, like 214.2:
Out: 256
